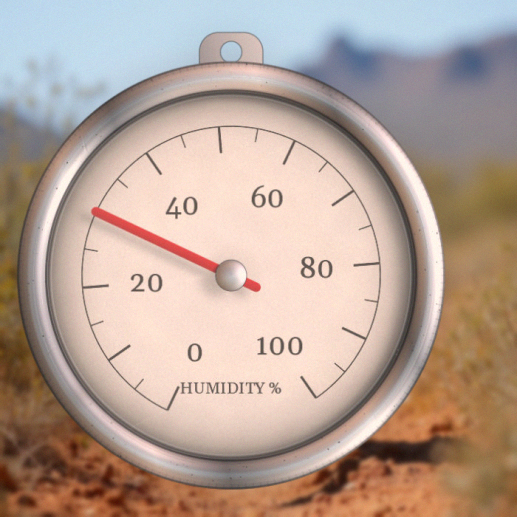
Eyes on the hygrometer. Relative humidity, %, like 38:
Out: 30
